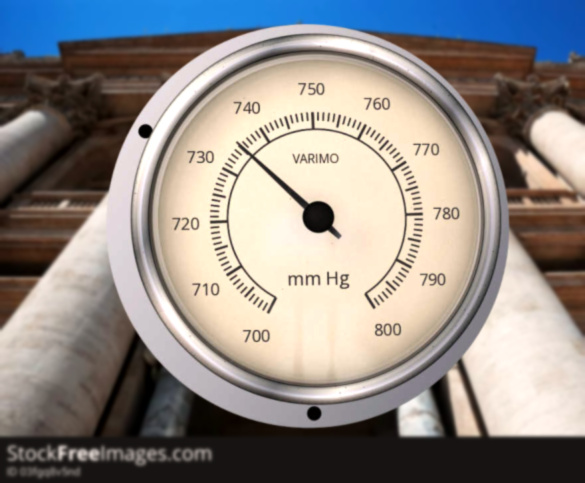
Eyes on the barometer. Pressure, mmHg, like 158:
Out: 735
